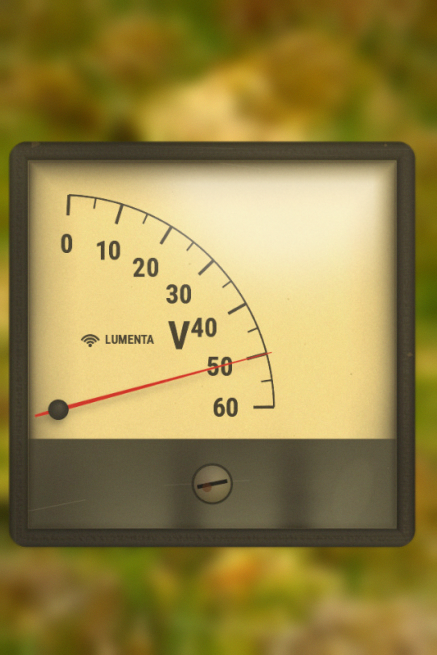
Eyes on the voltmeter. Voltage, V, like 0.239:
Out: 50
